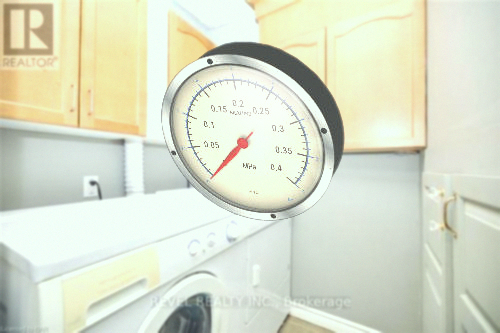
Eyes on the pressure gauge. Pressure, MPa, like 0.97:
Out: 0
